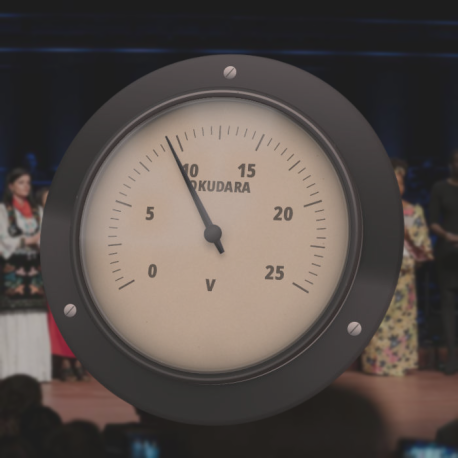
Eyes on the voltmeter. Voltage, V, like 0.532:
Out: 9.5
